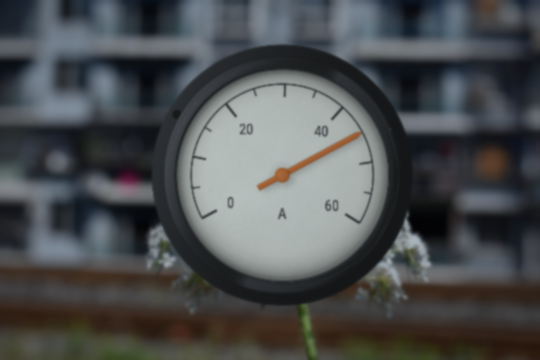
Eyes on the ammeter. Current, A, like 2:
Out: 45
